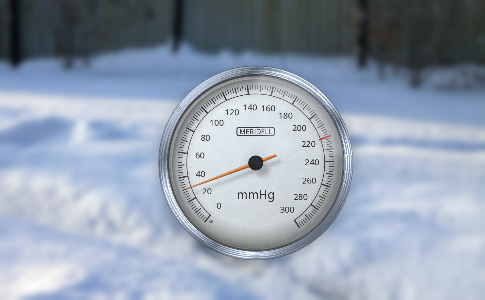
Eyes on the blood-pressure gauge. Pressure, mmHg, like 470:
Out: 30
